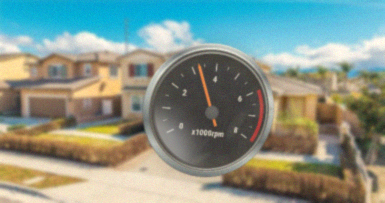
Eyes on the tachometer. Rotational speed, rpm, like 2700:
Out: 3250
